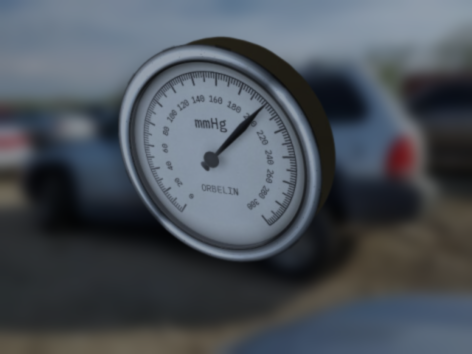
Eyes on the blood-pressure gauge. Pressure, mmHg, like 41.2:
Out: 200
